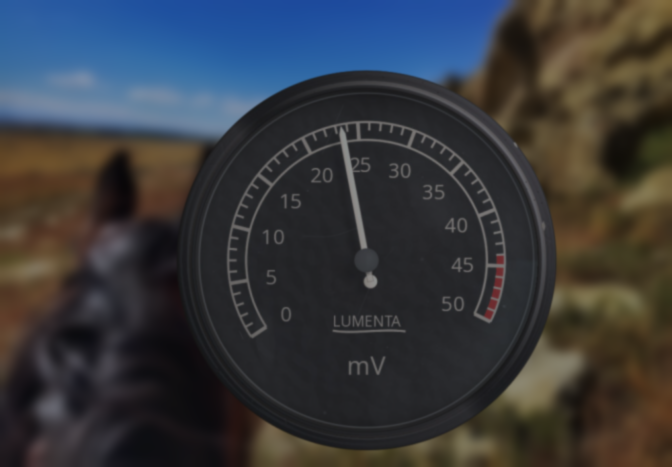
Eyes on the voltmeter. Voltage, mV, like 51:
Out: 23.5
